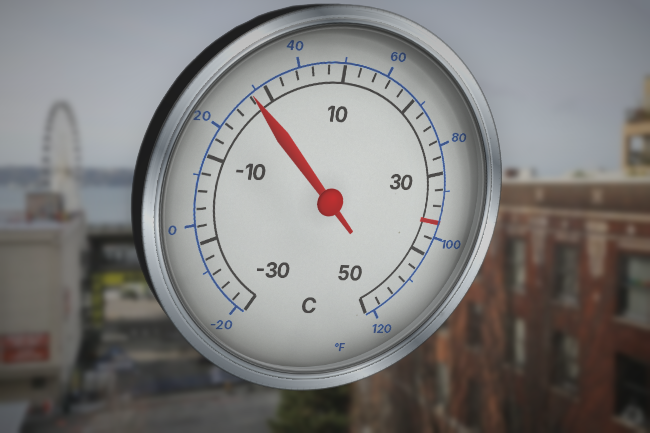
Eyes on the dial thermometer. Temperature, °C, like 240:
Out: -2
